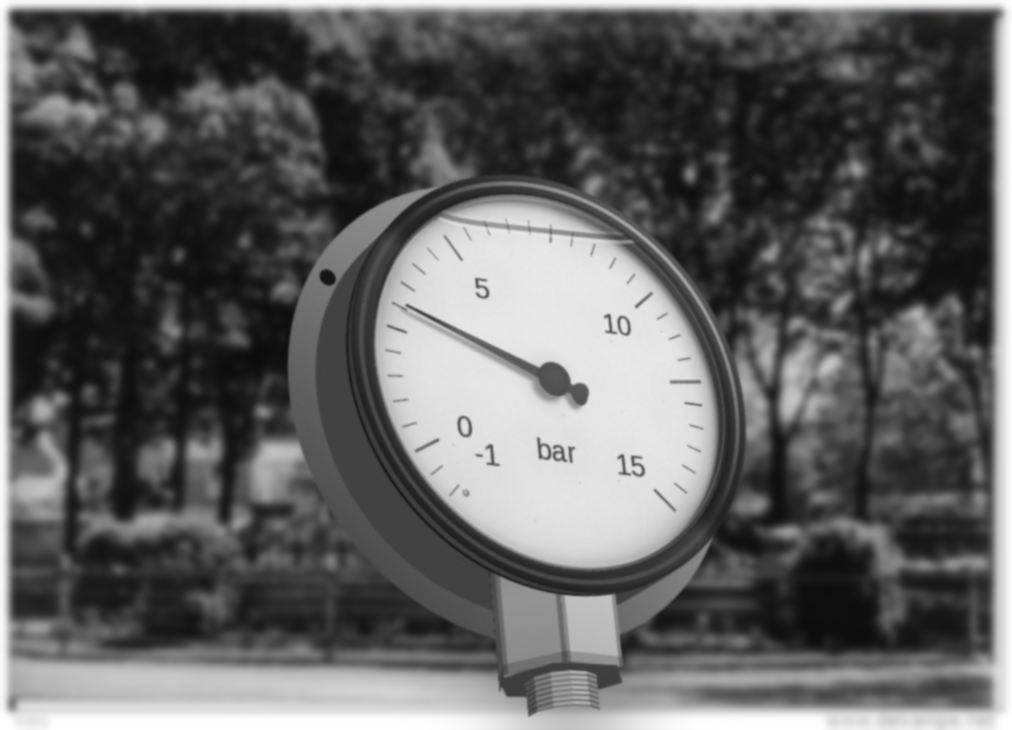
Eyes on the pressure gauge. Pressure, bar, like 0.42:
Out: 3
